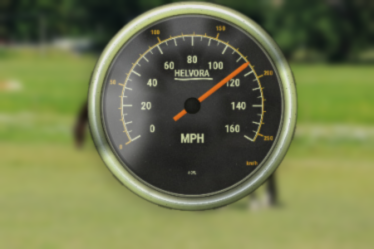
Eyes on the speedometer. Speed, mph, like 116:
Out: 115
